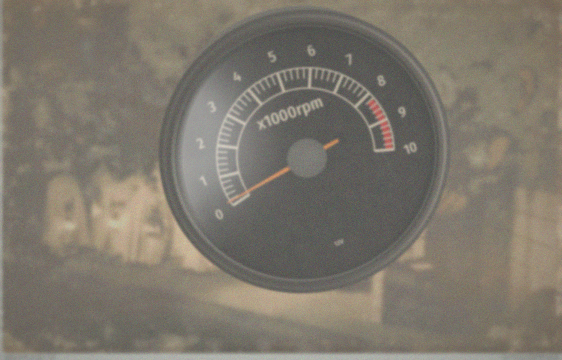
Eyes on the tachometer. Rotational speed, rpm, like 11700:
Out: 200
